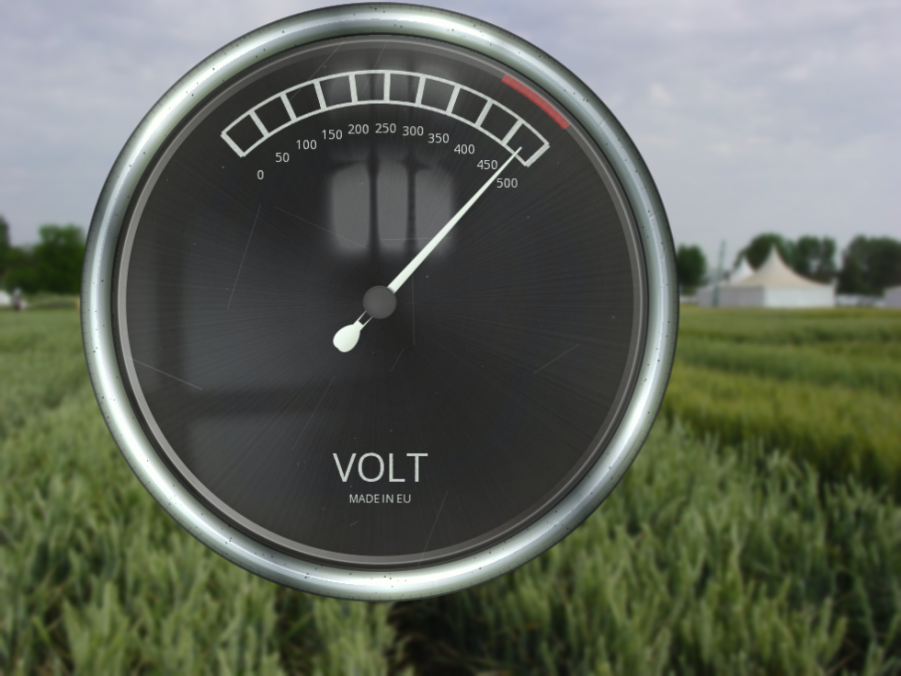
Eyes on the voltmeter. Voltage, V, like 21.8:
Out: 475
